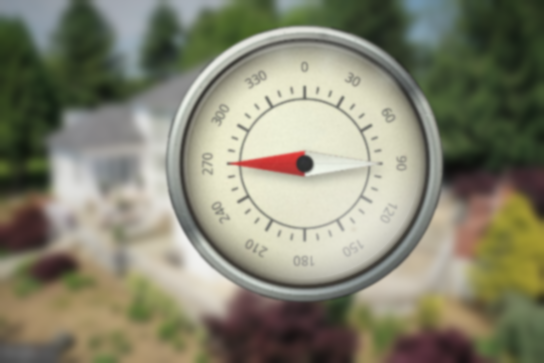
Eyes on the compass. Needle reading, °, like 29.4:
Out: 270
